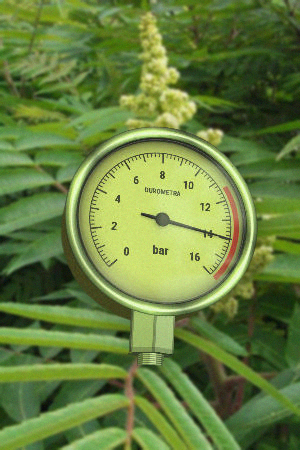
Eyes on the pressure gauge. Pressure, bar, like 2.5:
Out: 14
